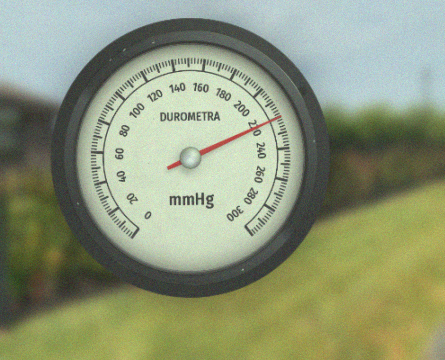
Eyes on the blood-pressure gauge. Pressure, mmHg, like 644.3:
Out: 220
